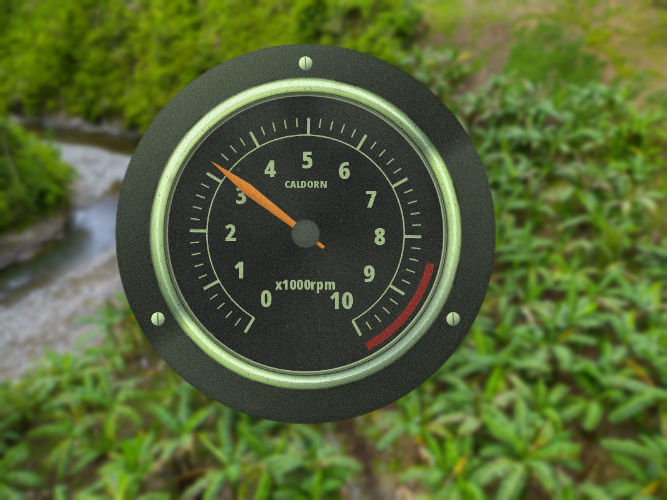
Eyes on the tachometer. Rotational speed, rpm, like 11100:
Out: 3200
